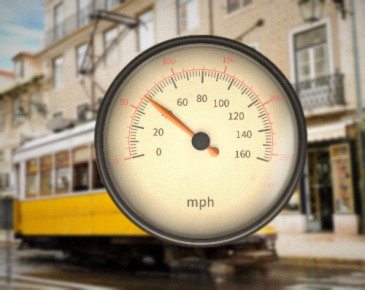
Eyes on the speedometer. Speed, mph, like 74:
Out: 40
